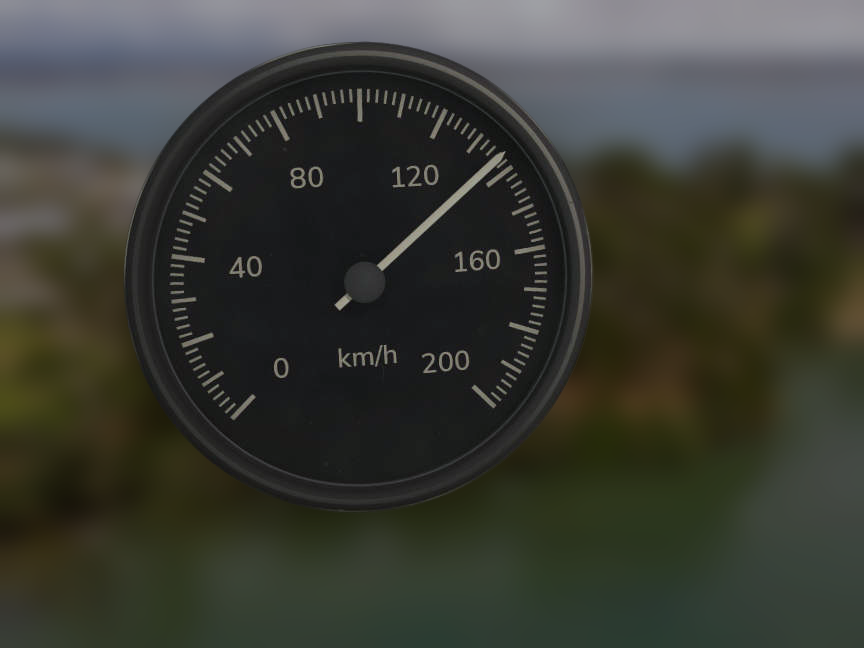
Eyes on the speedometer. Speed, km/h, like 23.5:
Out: 136
